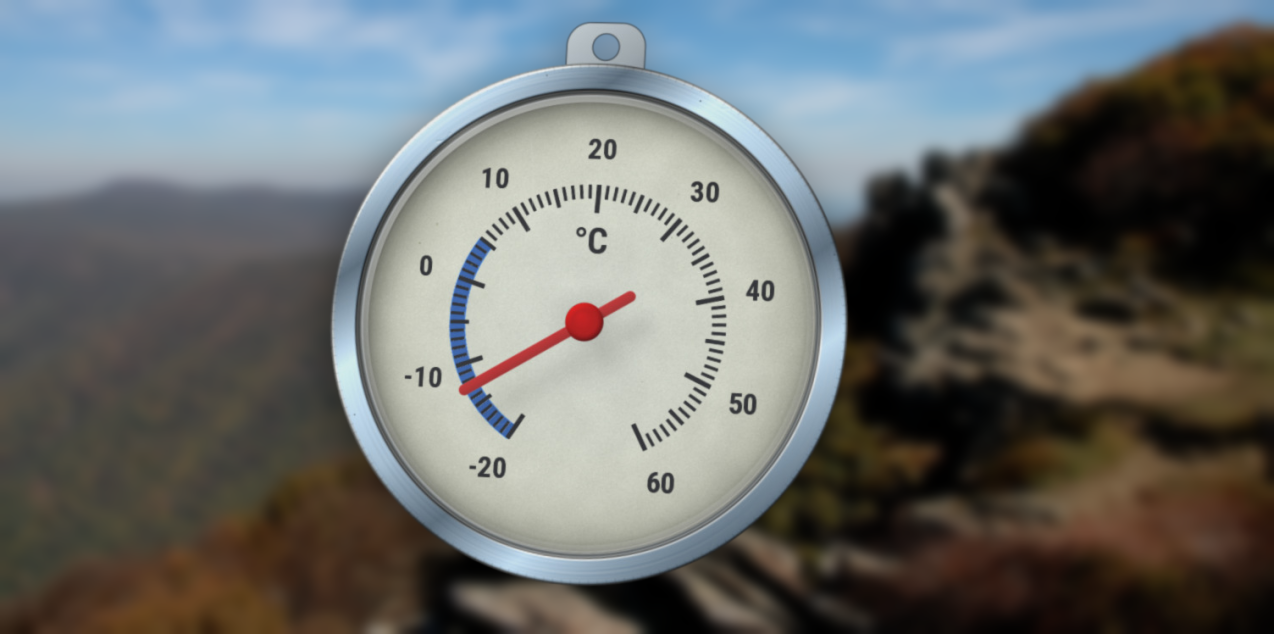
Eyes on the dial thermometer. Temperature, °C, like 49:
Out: -13
